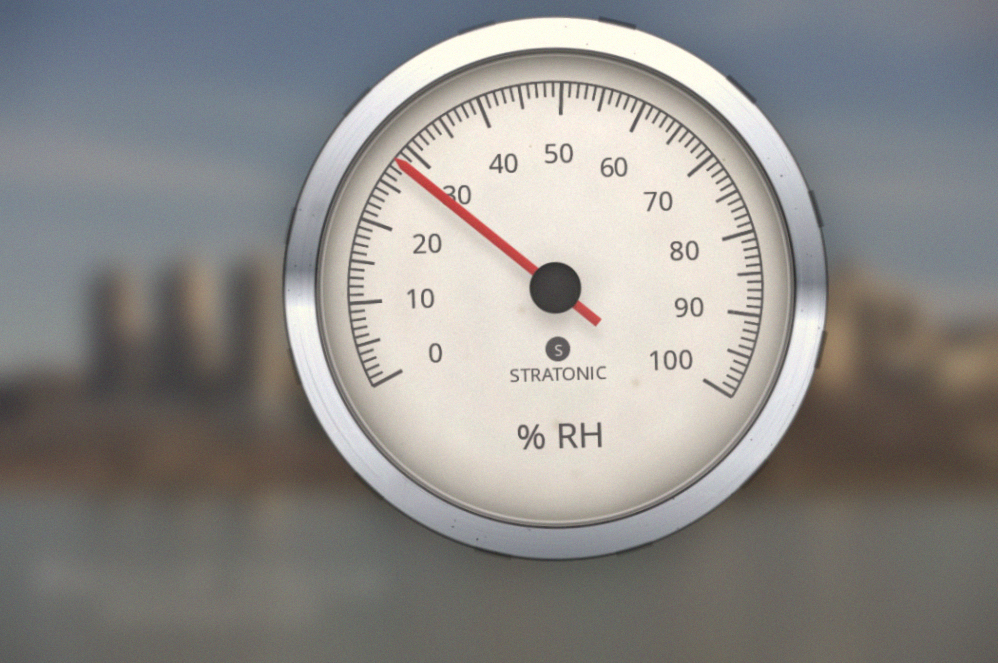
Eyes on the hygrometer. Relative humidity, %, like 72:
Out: 28
